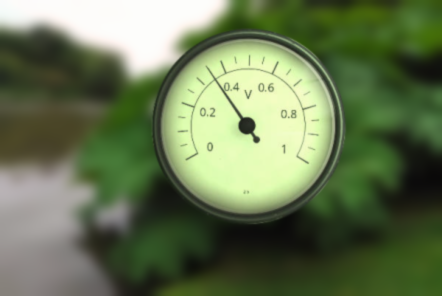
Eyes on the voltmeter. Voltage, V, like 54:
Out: 0.35
